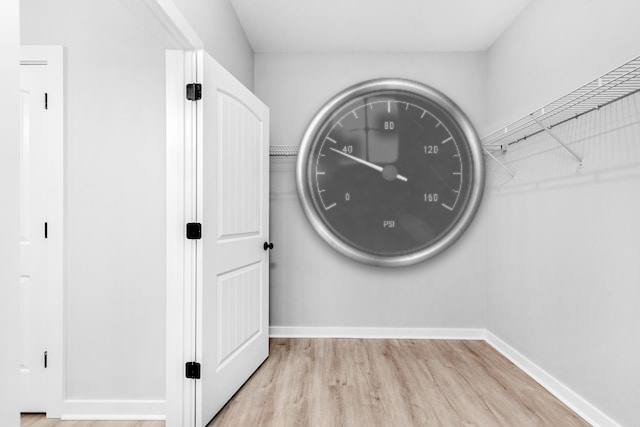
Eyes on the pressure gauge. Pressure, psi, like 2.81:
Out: 35
